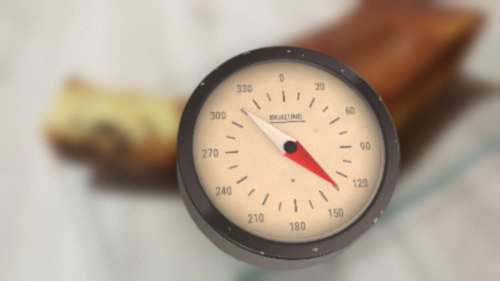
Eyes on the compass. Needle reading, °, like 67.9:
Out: 135
